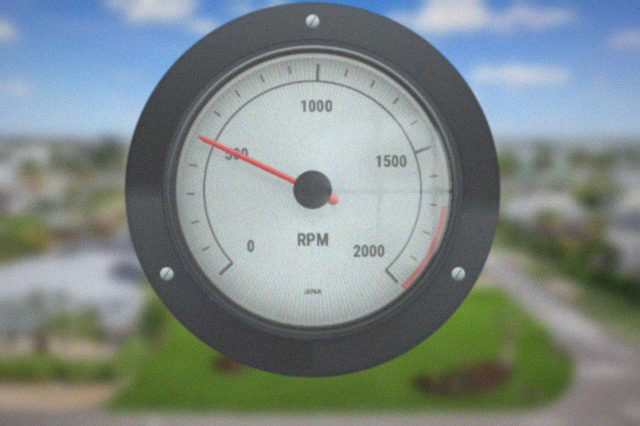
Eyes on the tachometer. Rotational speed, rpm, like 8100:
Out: 500
